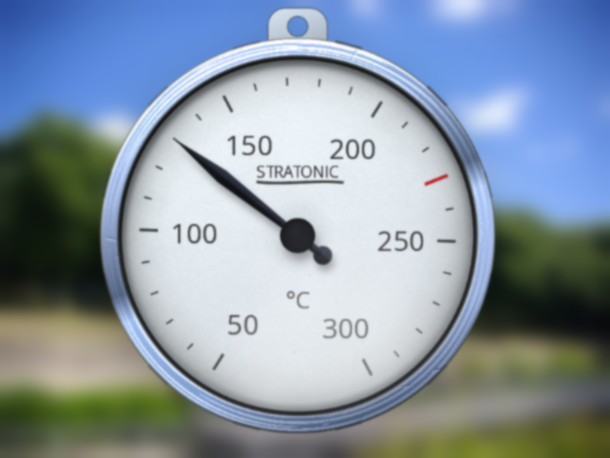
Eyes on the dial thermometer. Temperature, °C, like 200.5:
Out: 130
